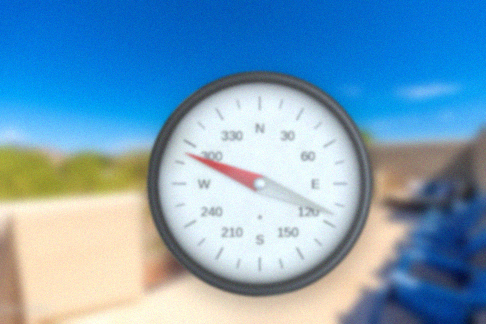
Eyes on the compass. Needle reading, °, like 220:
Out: 292.5
